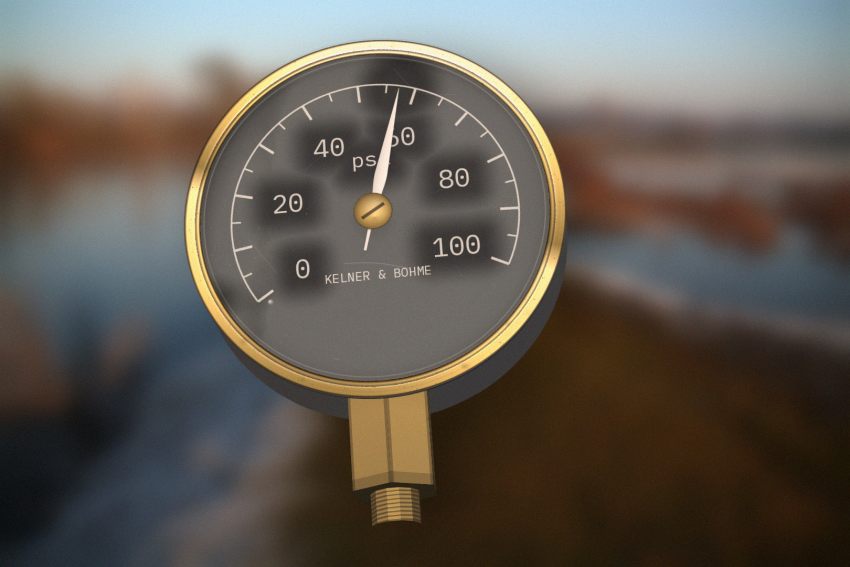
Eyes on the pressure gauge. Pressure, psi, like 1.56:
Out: 57.5
